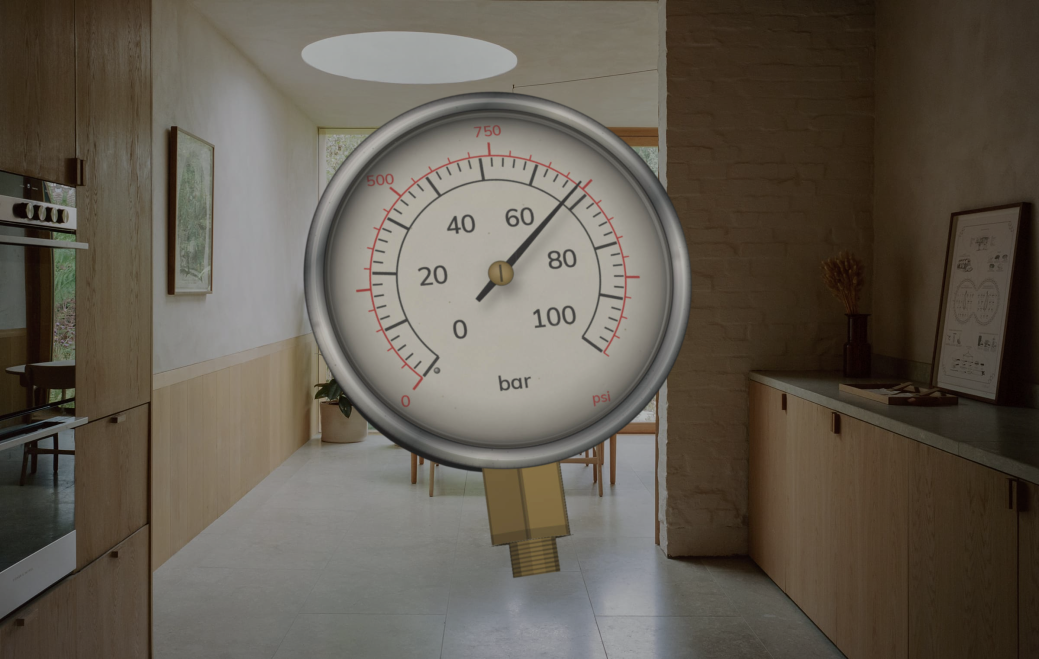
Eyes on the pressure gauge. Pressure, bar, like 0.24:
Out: 68
